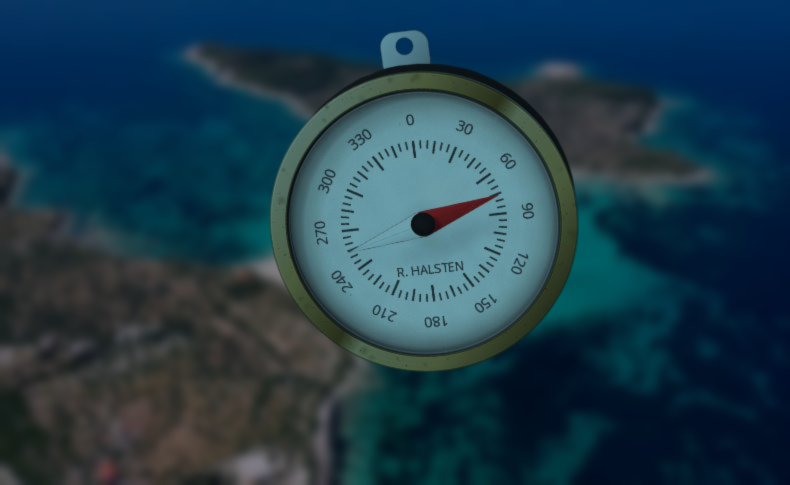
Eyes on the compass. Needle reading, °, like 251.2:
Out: 75
